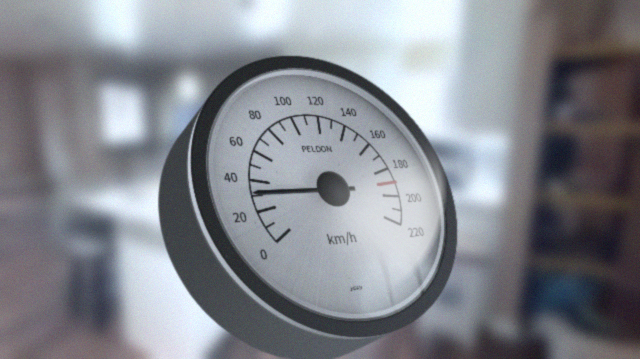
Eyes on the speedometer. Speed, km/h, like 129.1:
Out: 30
